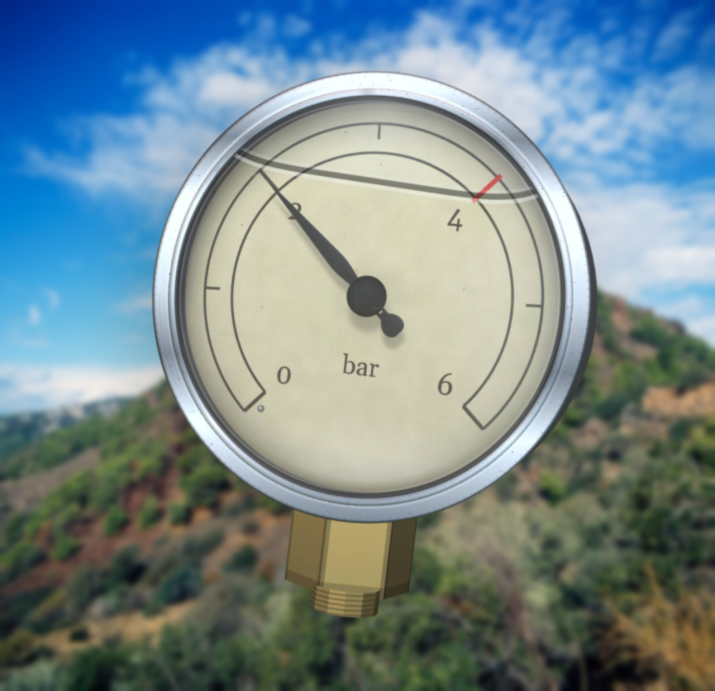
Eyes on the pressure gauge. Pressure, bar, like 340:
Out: 2
